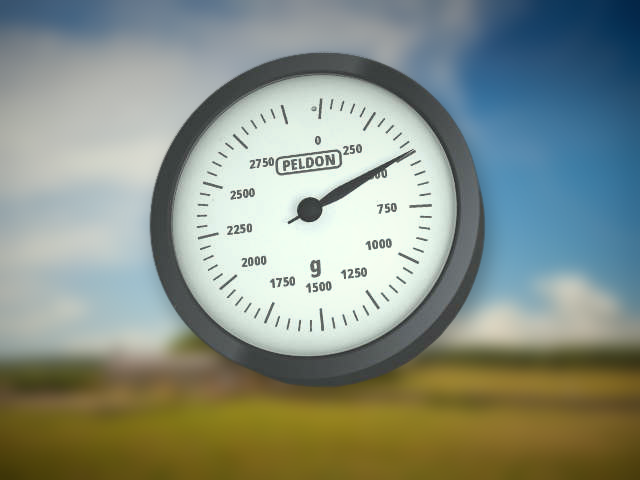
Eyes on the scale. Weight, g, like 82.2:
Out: 500
